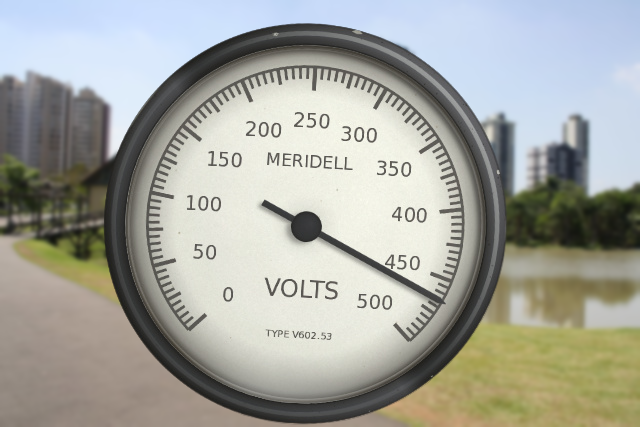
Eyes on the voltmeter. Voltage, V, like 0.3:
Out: 465
